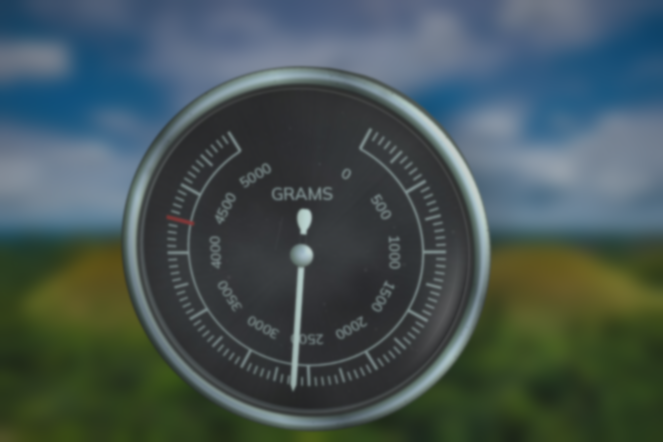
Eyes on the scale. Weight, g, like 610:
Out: 2600
